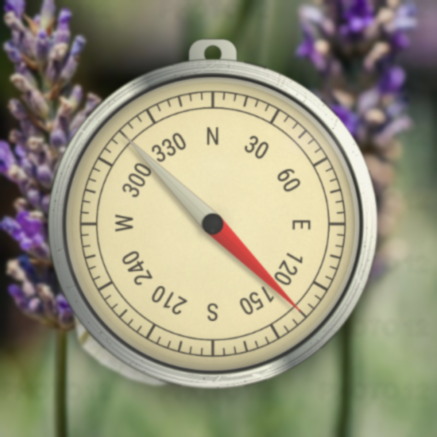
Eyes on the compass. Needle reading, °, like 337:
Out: 135
